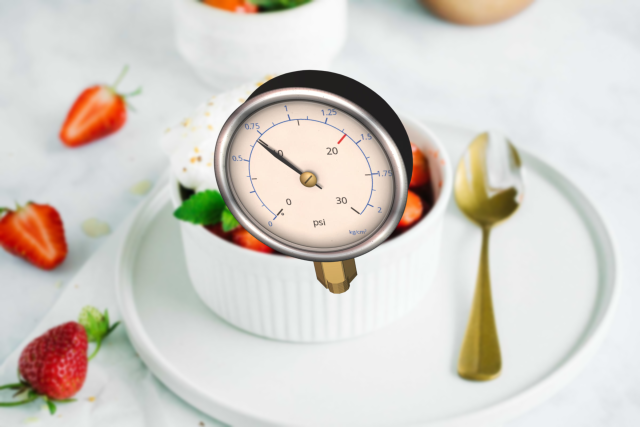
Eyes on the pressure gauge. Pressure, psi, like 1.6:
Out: 10
